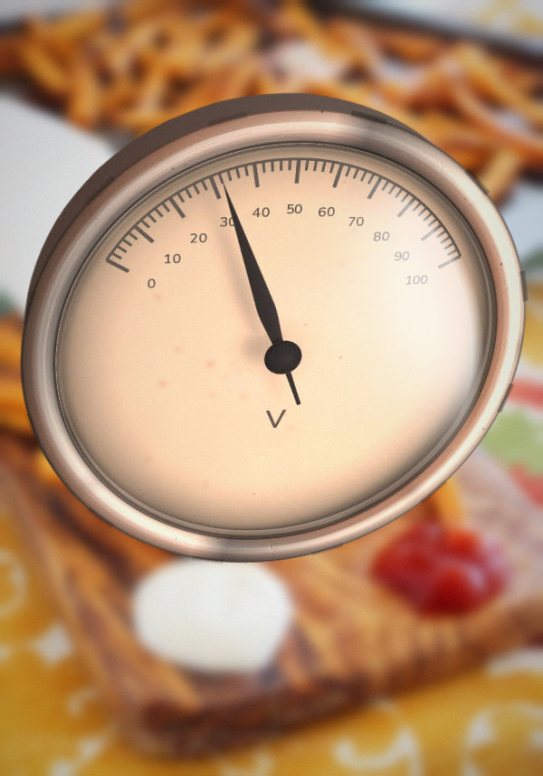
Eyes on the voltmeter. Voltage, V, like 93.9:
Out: 32
